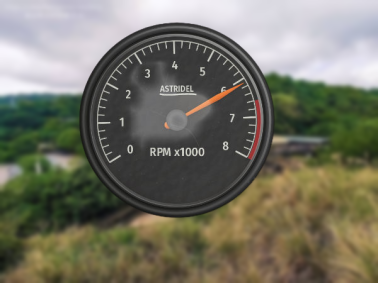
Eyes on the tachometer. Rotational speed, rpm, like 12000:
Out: 6100
